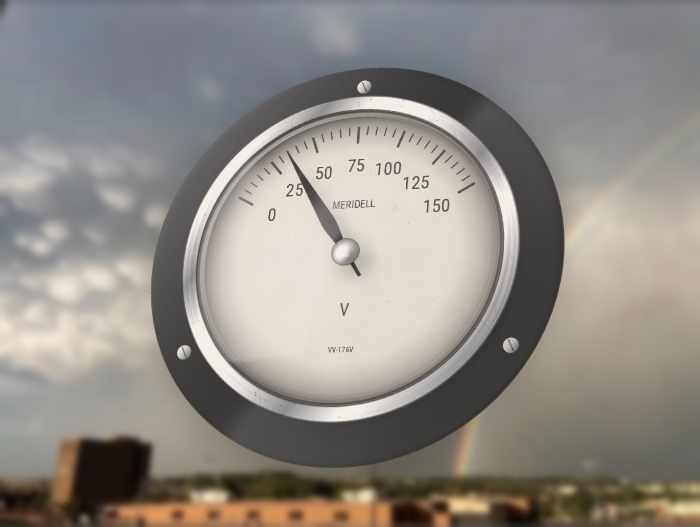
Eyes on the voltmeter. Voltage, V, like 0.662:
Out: 35
